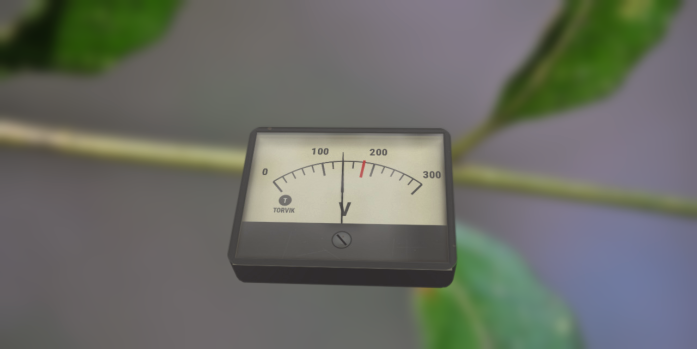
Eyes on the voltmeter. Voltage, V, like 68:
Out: 140
